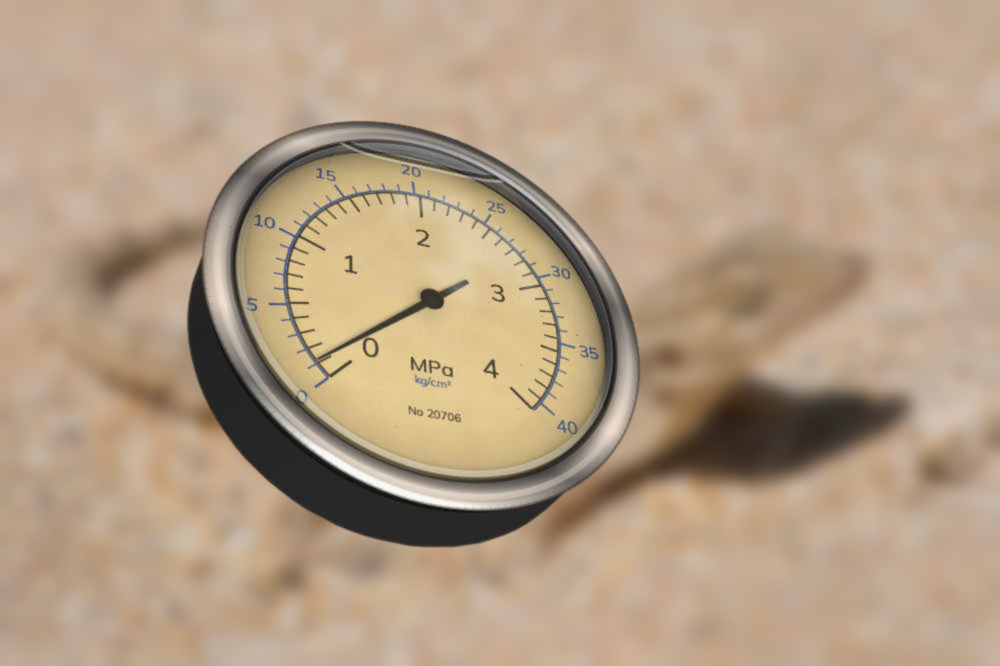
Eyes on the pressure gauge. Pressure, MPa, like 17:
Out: 0.1
